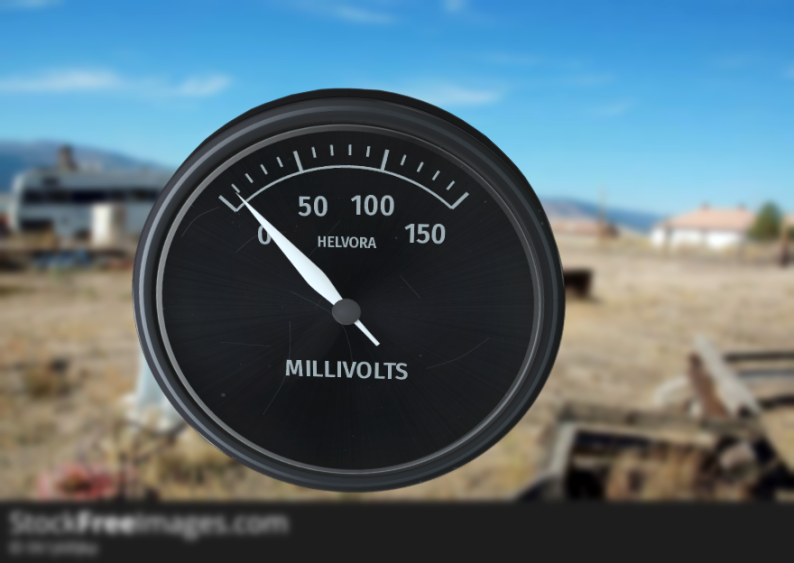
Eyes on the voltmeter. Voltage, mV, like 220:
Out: 10
